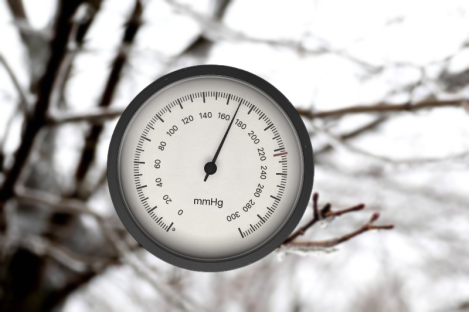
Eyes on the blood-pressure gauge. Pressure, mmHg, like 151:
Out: 170
